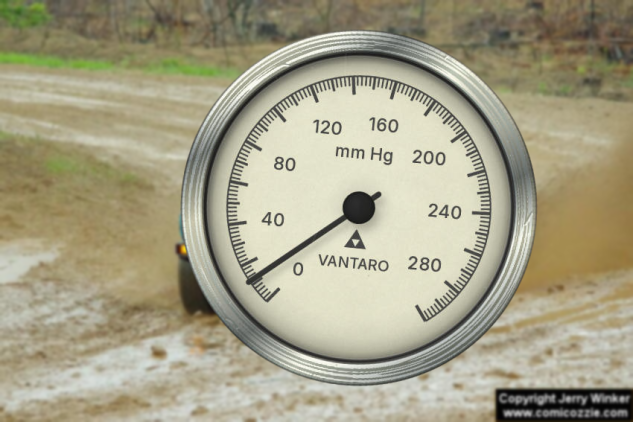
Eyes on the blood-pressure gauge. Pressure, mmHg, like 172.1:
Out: 12
